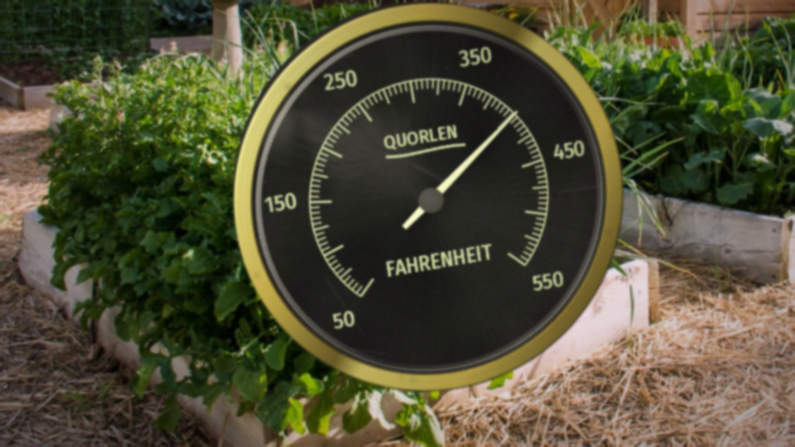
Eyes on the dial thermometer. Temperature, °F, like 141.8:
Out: 400
